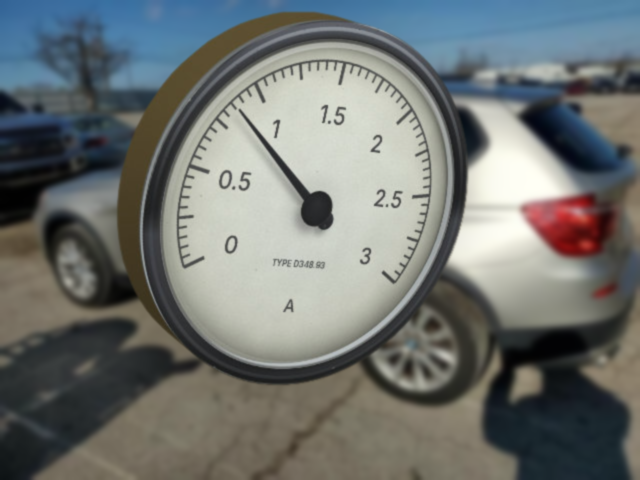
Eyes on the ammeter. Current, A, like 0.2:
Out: 0.85
